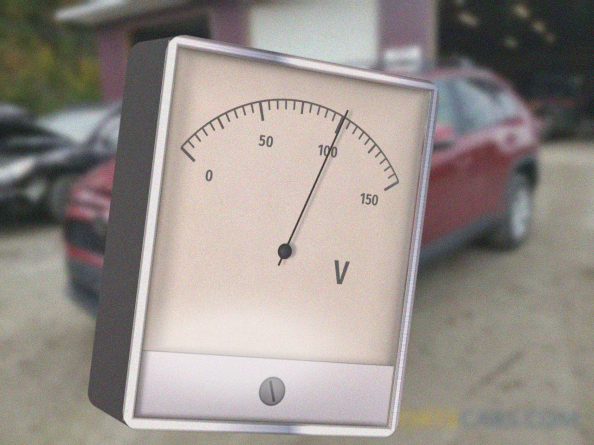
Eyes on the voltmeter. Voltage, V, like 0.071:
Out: 100
